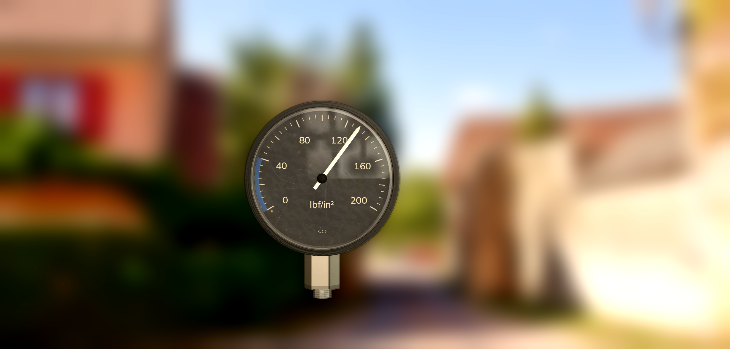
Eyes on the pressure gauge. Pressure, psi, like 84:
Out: 130
